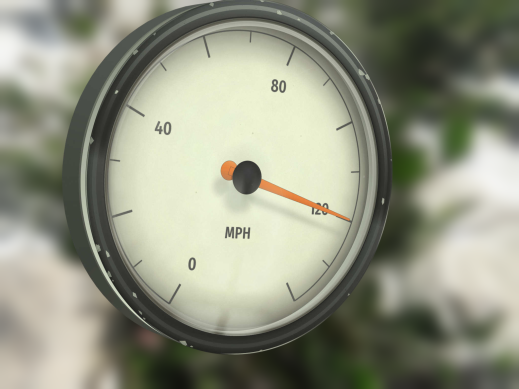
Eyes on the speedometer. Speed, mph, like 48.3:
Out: 120
